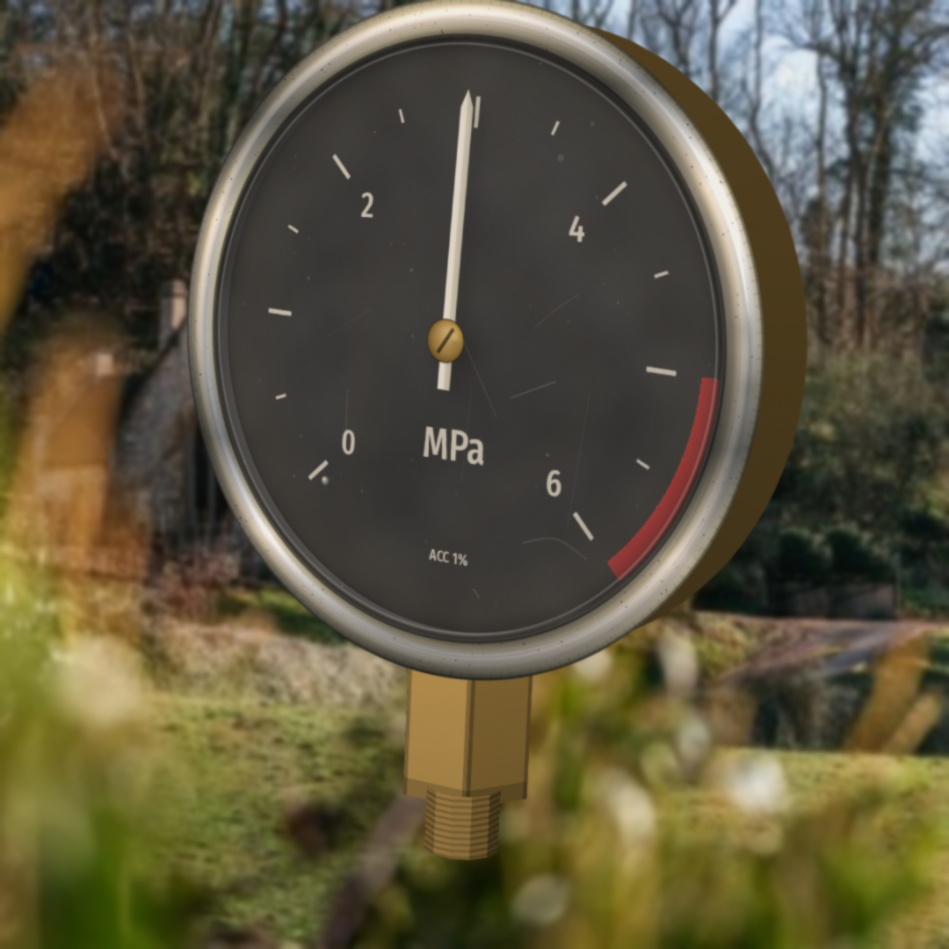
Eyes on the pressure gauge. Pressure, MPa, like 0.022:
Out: 3
